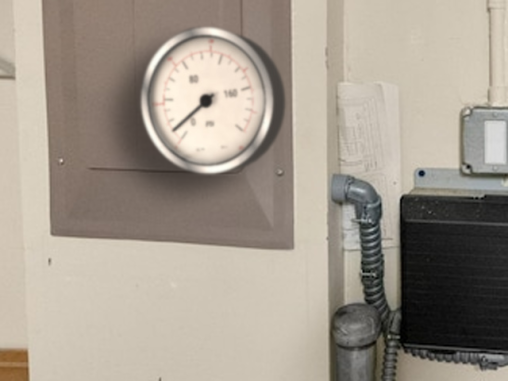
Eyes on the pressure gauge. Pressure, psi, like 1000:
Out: 10
